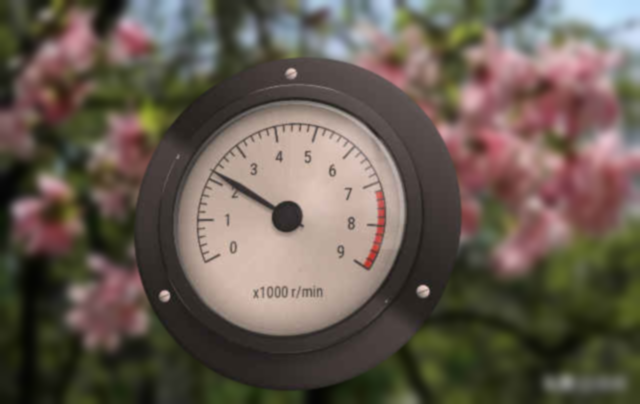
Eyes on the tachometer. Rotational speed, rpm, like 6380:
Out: 2200
